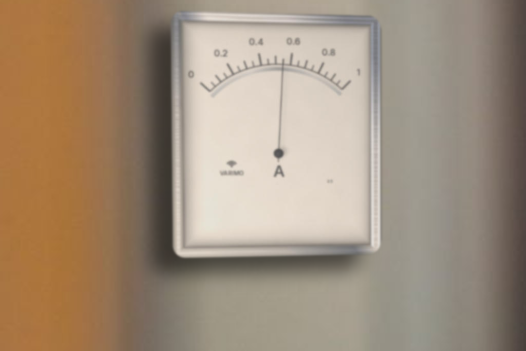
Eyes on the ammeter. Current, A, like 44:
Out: 0.55
